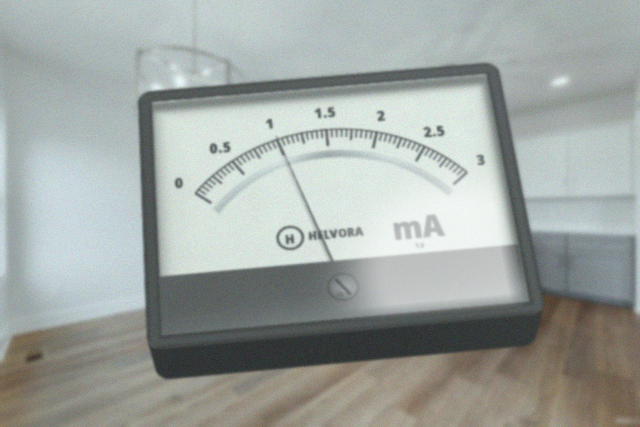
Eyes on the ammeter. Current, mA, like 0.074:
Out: 1
